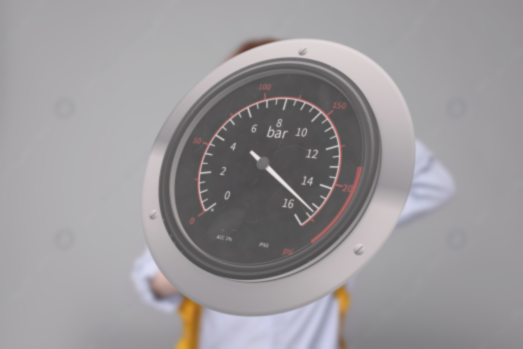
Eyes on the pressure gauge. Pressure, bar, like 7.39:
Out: 15.25
